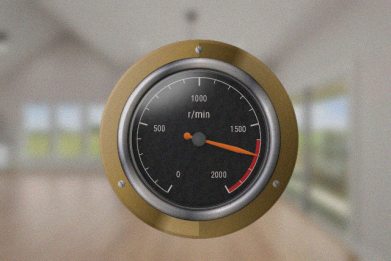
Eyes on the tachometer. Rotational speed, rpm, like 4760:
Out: 1700
